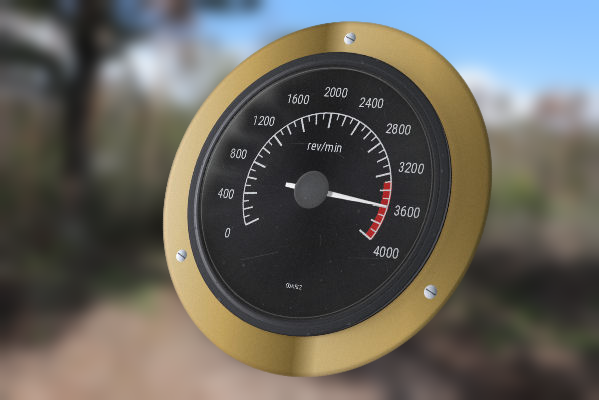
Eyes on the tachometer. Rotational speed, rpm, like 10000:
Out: 3600
